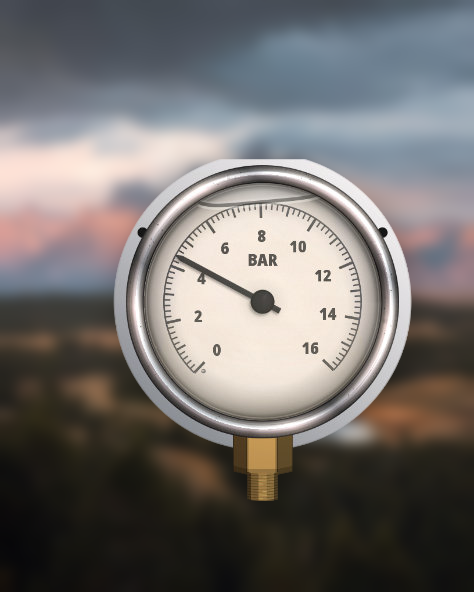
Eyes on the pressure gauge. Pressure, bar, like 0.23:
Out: 4.4
